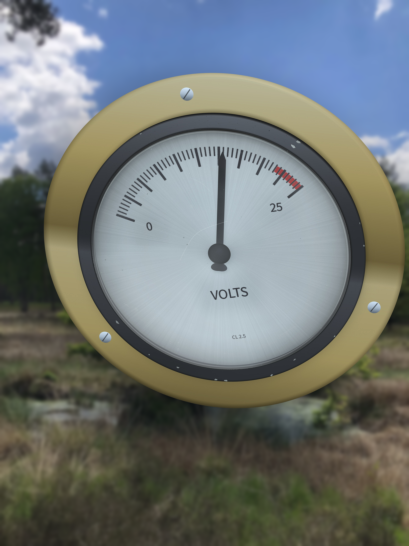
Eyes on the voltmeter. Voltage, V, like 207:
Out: 15.5
